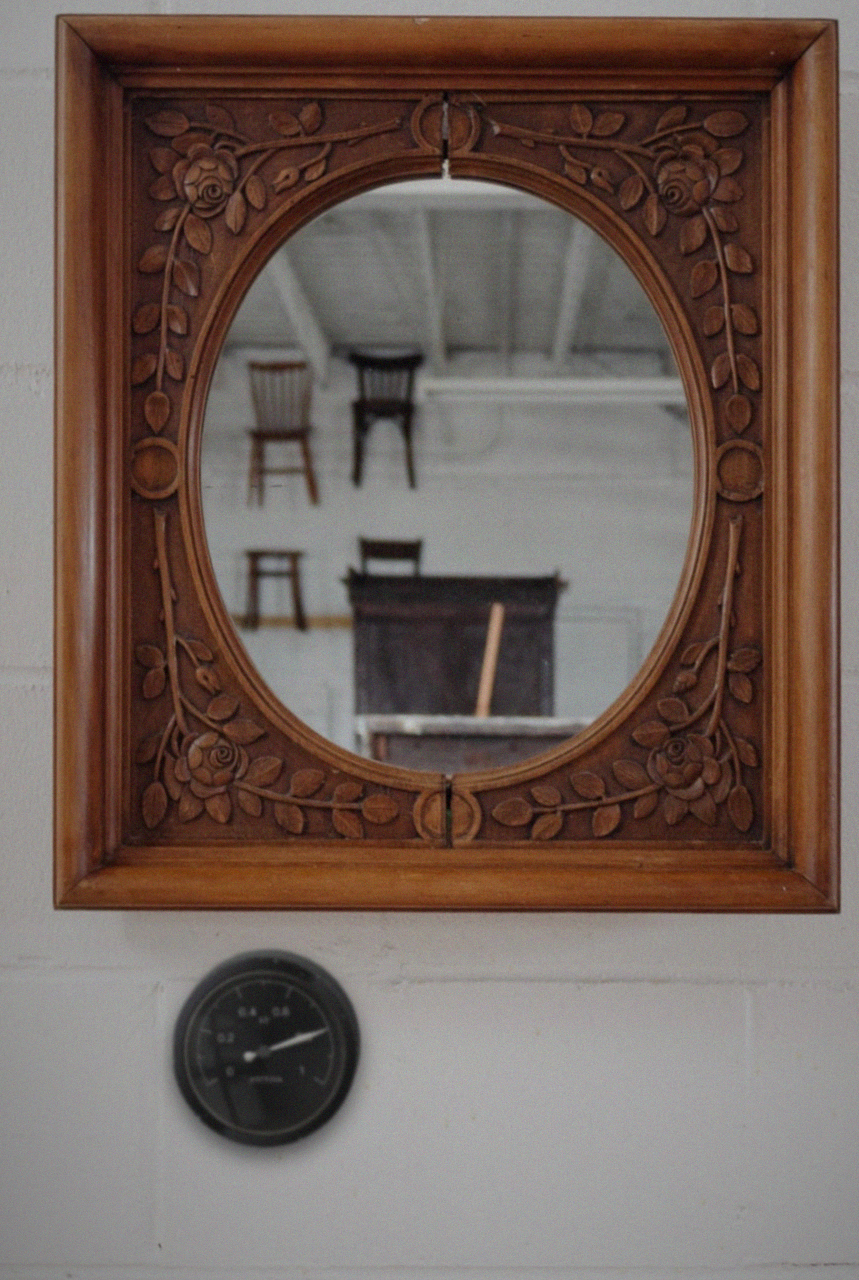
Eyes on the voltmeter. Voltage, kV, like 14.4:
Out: 0.8
